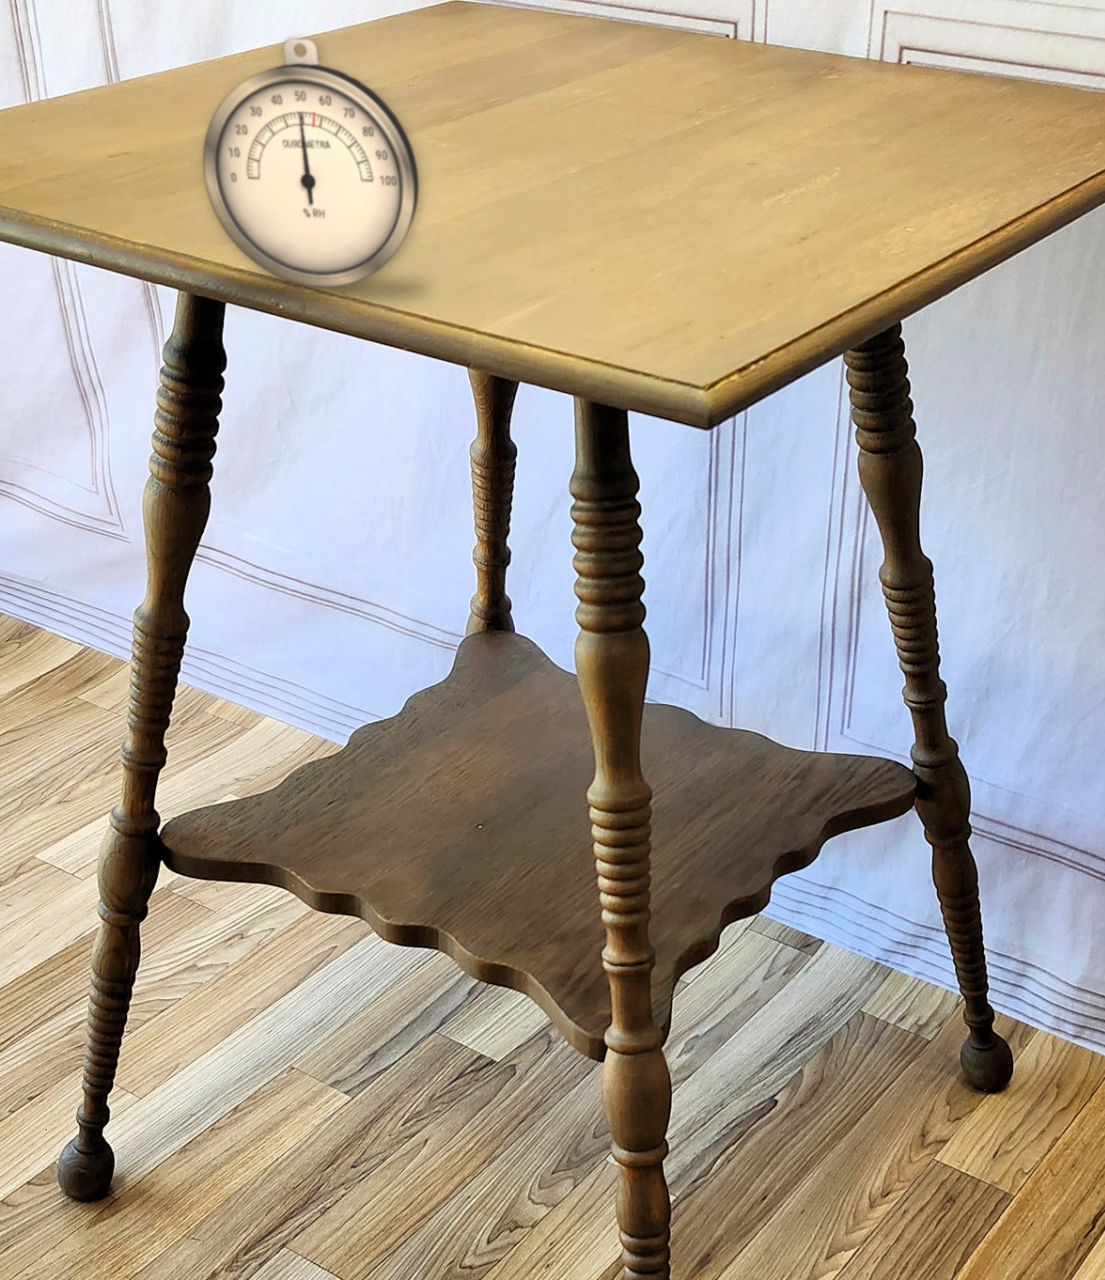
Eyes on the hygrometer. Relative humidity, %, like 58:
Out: 50
